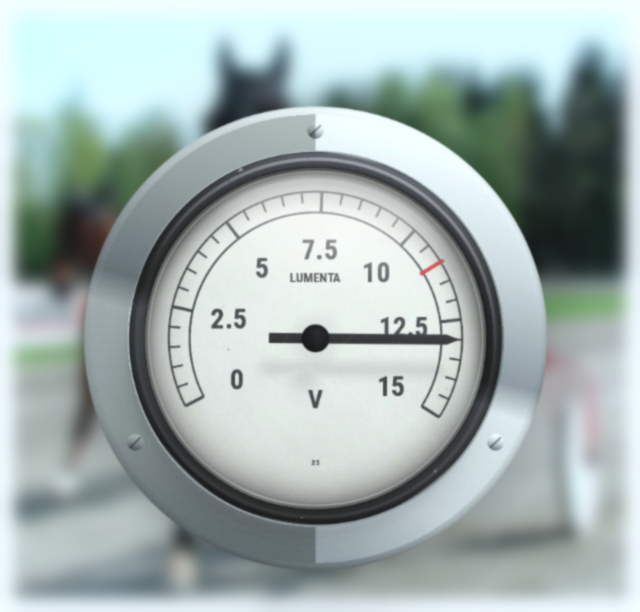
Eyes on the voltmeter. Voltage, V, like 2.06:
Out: 13
